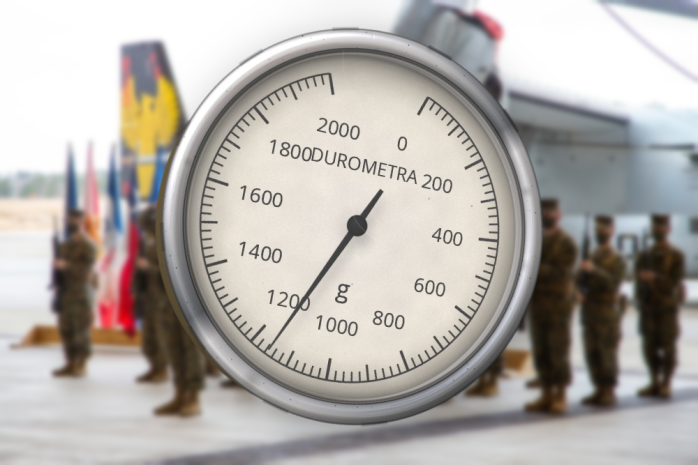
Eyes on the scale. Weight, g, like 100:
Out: 1160
